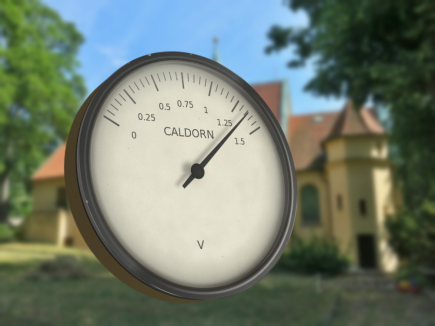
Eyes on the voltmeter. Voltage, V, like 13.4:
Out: 1.35
